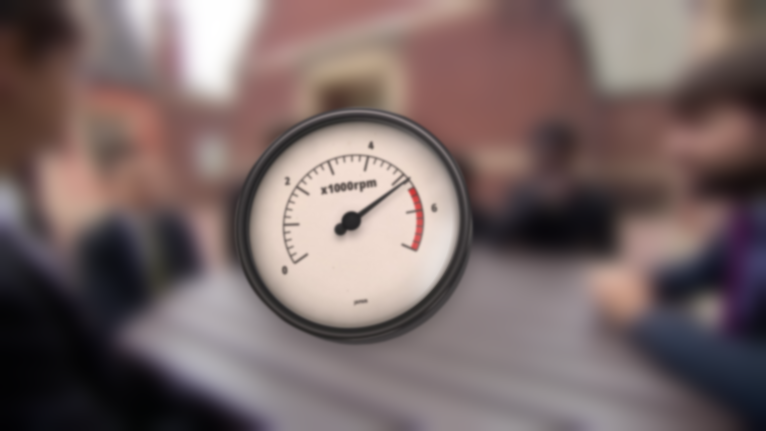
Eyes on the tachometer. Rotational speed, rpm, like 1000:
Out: 5200
